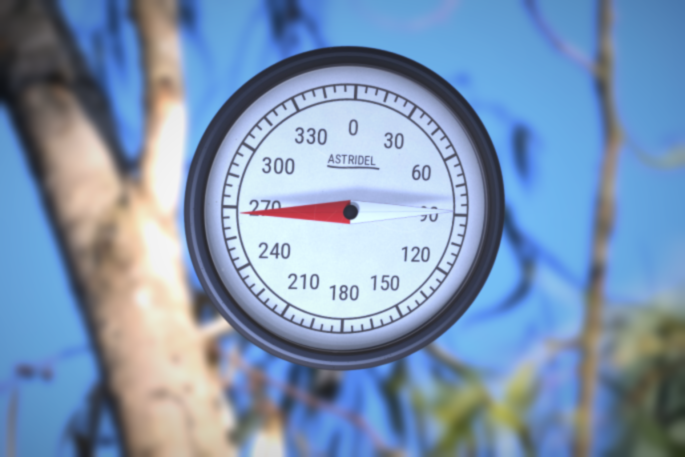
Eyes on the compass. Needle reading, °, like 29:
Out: 267.5
